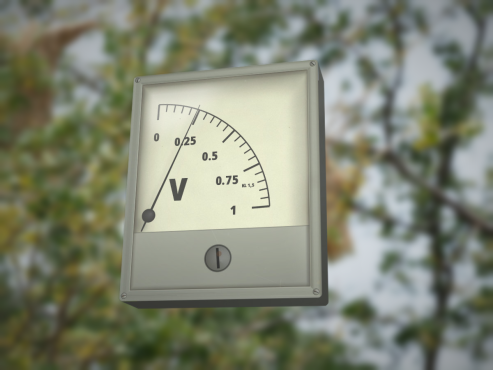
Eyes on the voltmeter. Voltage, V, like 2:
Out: 0.25
